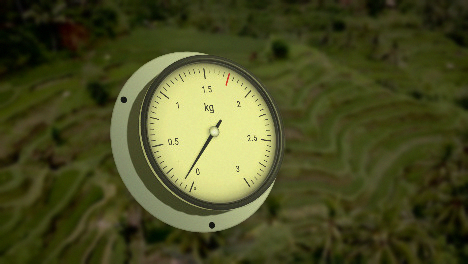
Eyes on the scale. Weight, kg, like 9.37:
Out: 0.1
